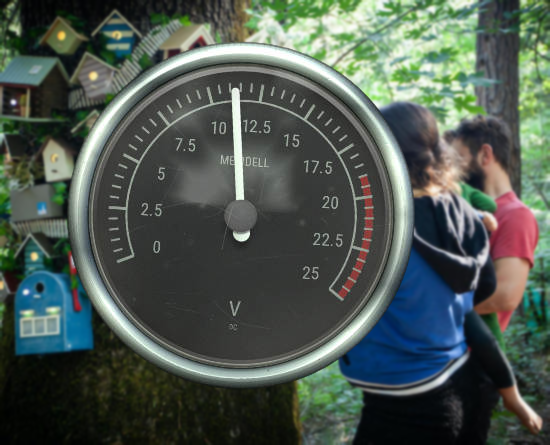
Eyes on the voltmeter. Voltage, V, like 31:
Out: 11.25
